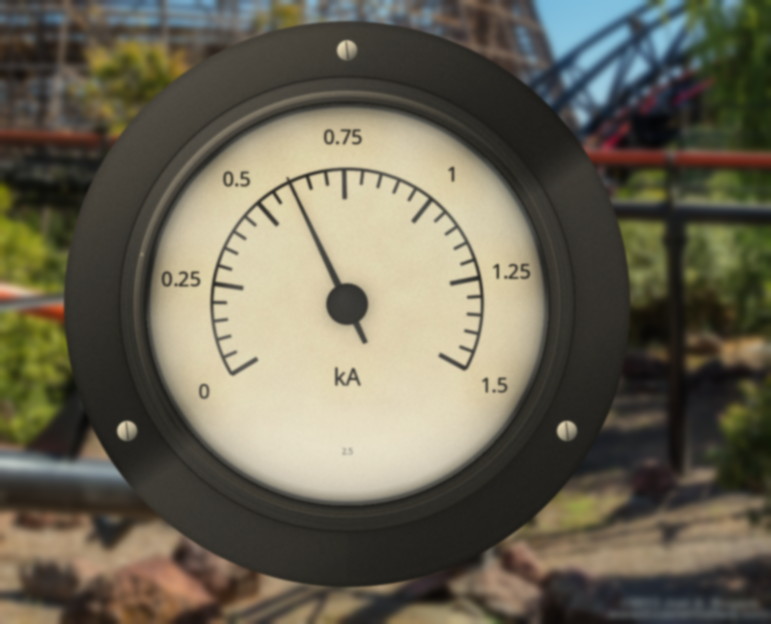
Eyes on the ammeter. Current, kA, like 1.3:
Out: 0.6
